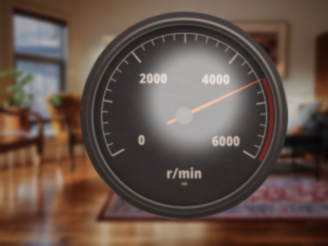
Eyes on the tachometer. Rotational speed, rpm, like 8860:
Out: 4600
